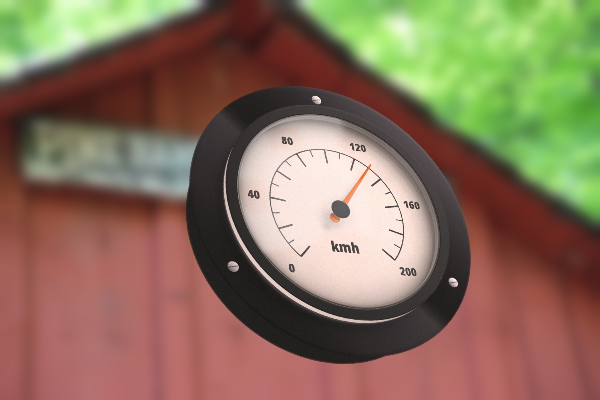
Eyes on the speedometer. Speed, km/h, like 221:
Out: 130
